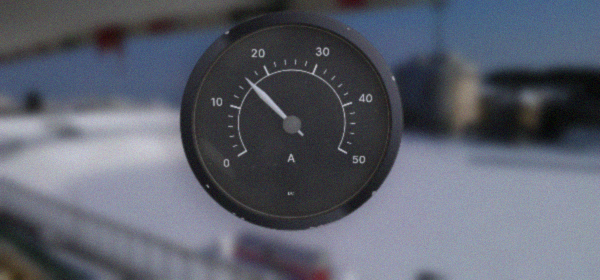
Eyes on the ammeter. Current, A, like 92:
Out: 16
